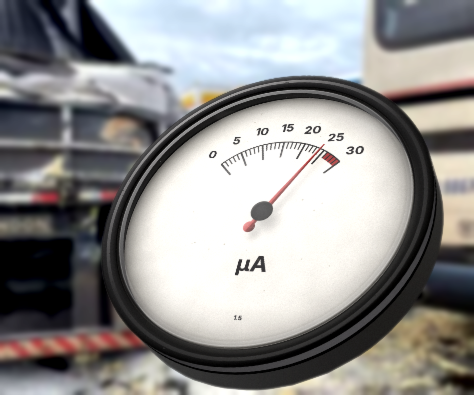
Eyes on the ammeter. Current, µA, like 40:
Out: 25
